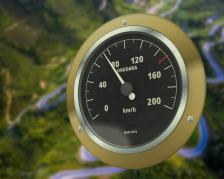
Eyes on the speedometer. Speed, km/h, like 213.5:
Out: 75
